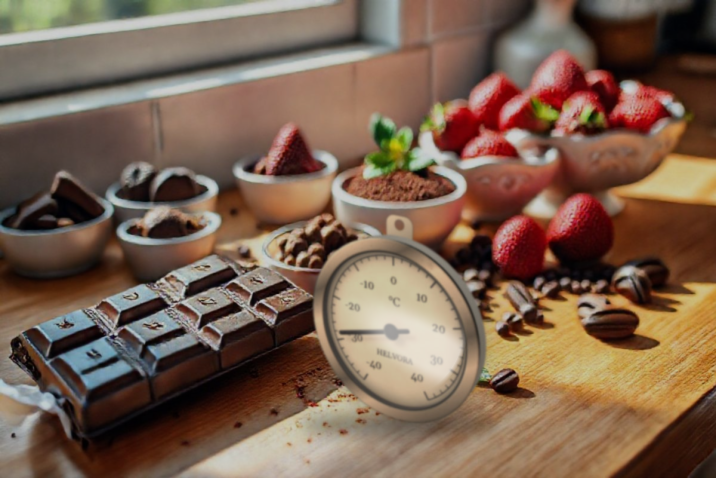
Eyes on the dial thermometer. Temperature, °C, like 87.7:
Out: -28
